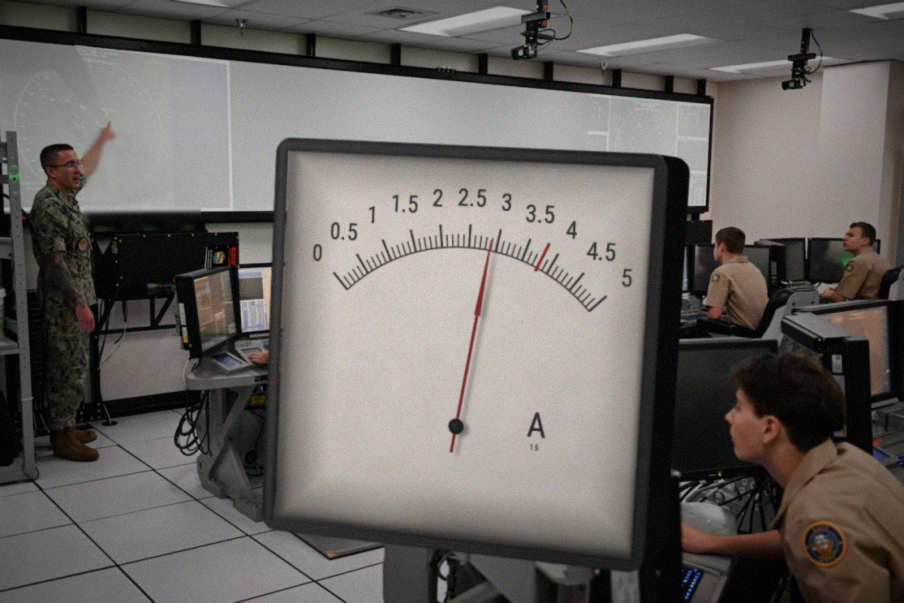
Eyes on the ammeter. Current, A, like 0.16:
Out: 2.9
